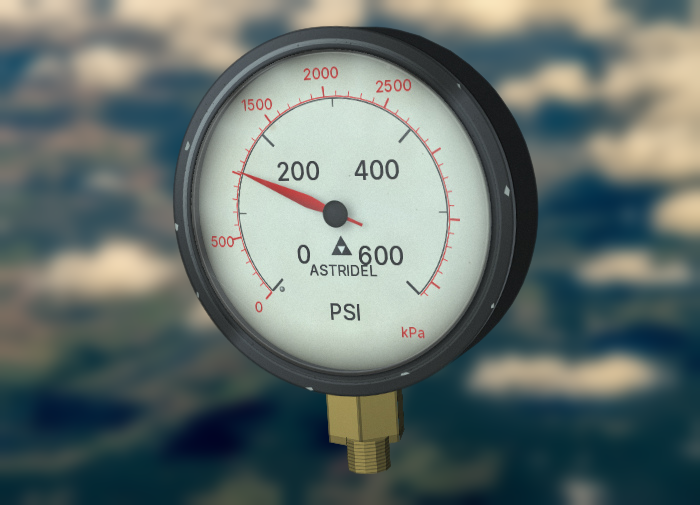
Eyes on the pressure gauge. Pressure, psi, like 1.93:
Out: 150
